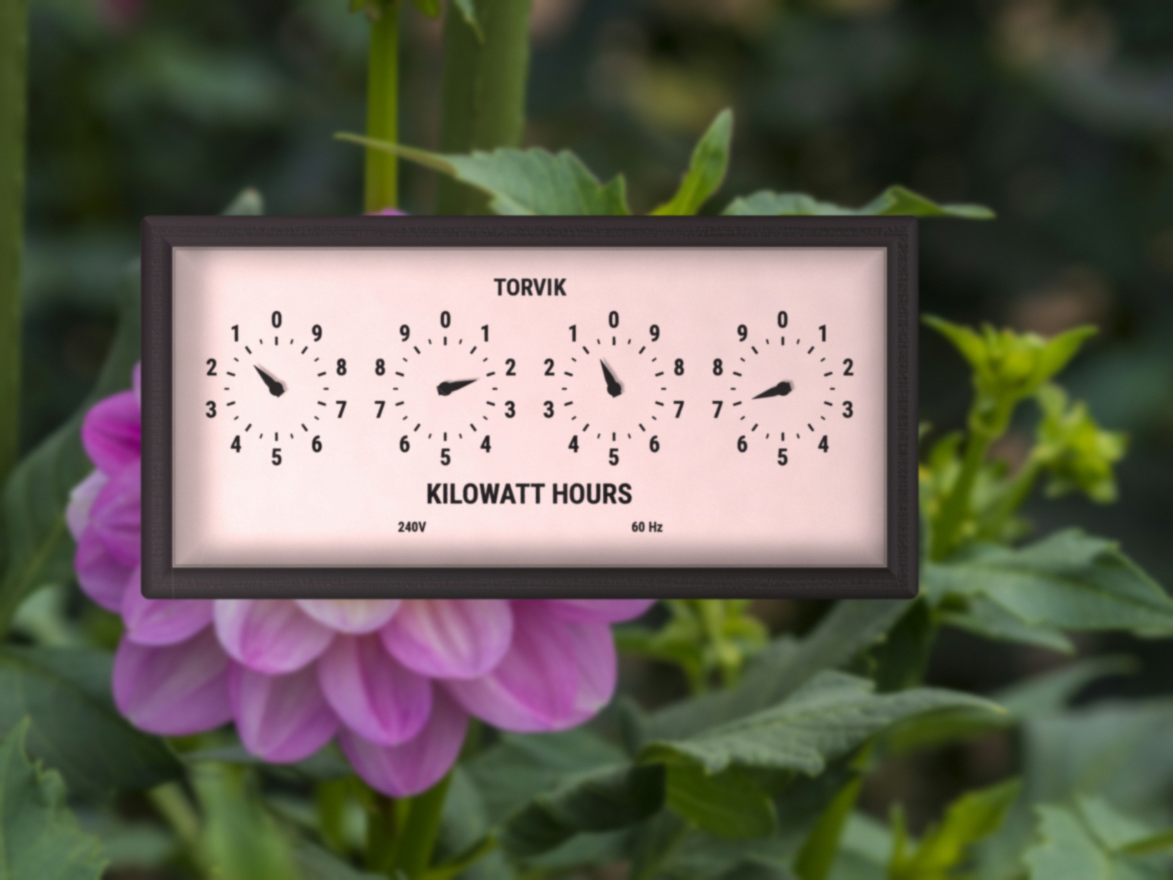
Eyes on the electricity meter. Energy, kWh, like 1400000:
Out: 1207
